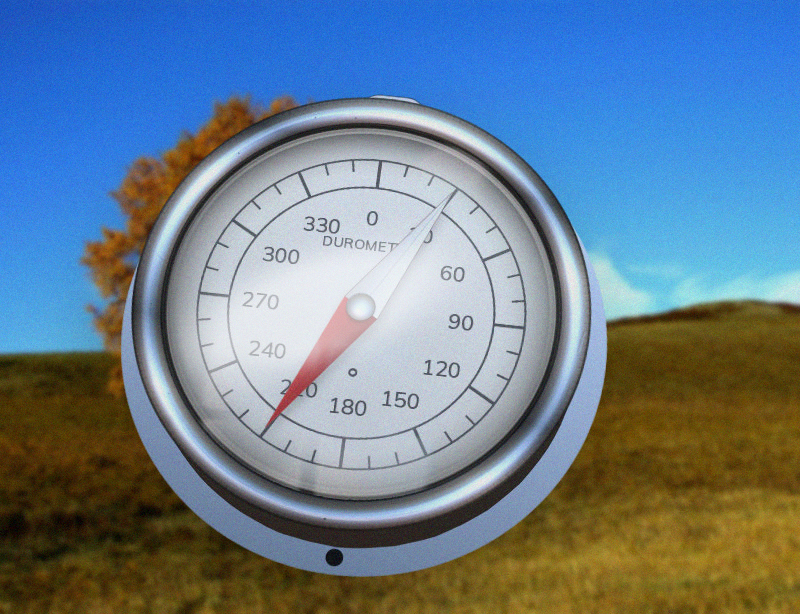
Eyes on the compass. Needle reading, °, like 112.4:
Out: 210
